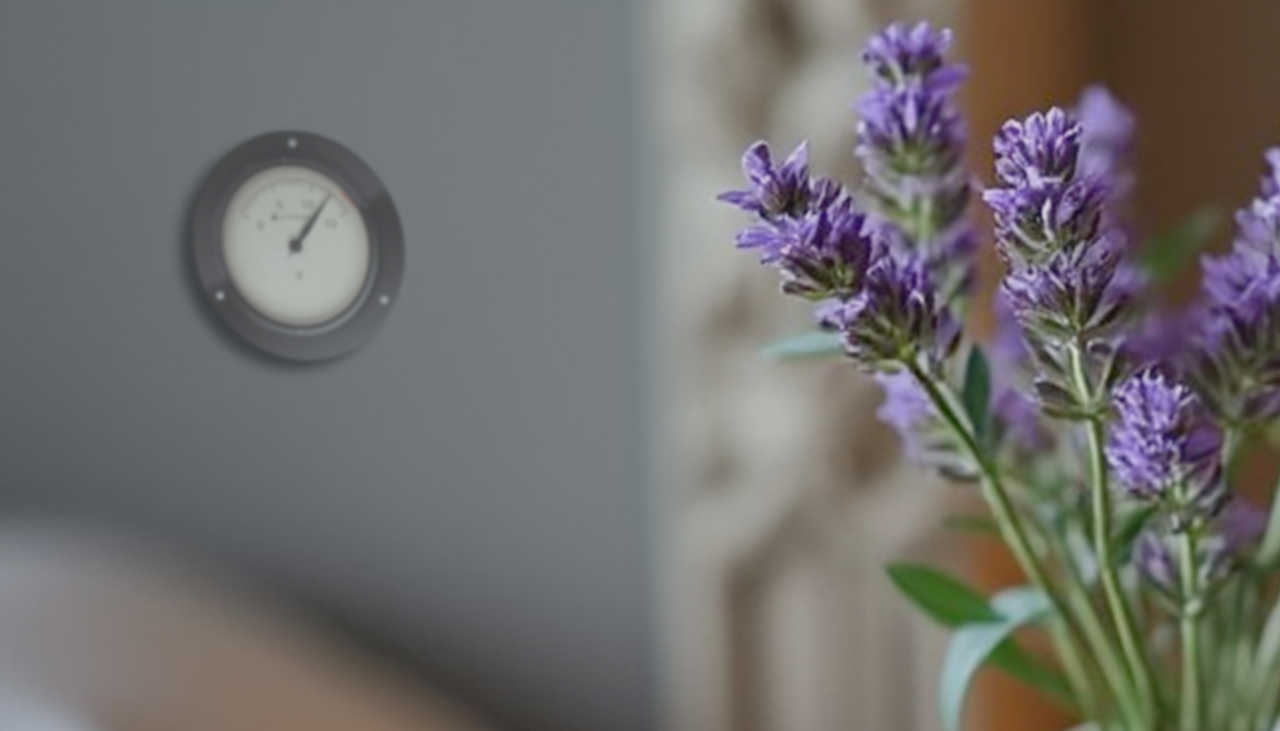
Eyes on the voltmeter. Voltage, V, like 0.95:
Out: 12.5
